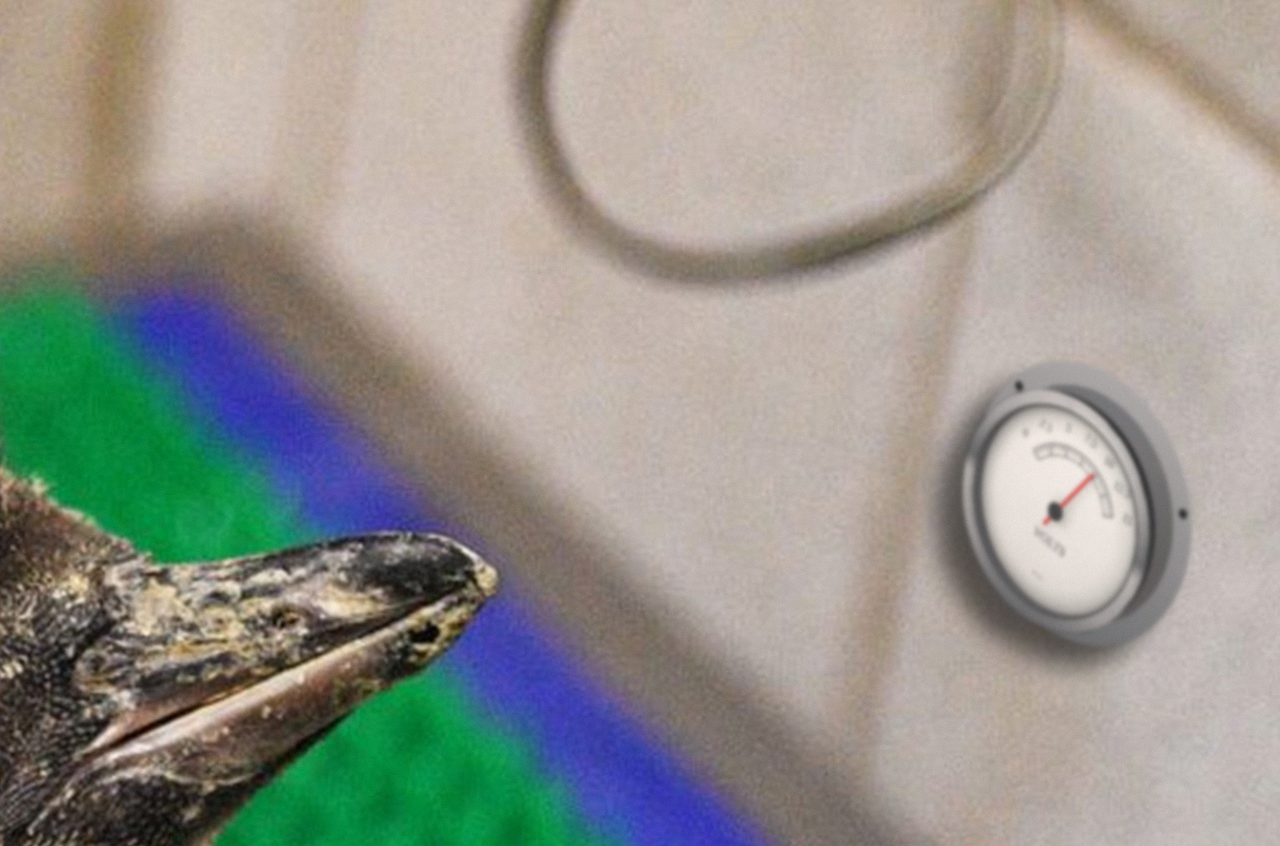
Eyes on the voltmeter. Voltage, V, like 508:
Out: 10
